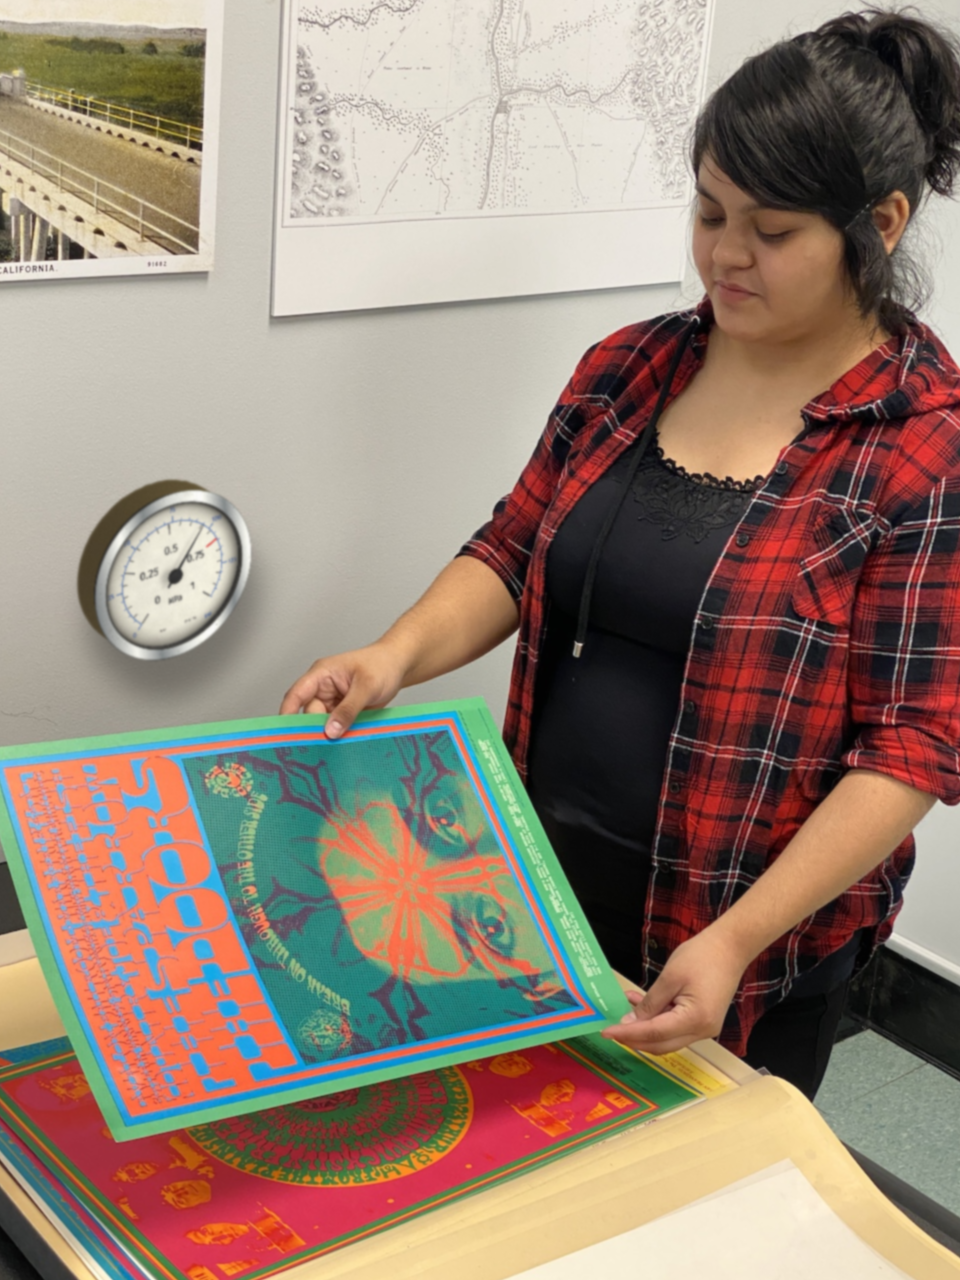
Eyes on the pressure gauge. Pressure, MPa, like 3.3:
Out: 0.65
